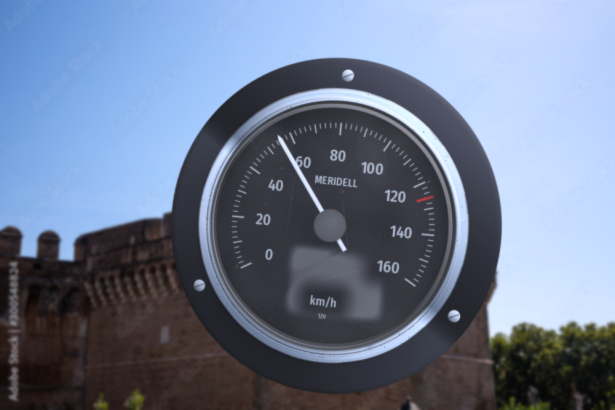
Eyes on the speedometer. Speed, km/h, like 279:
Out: 56
